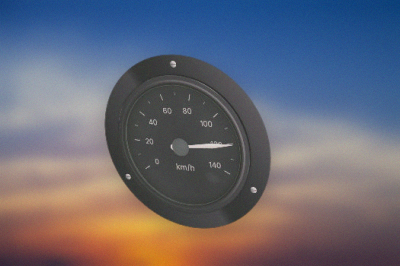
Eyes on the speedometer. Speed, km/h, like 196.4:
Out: 120
